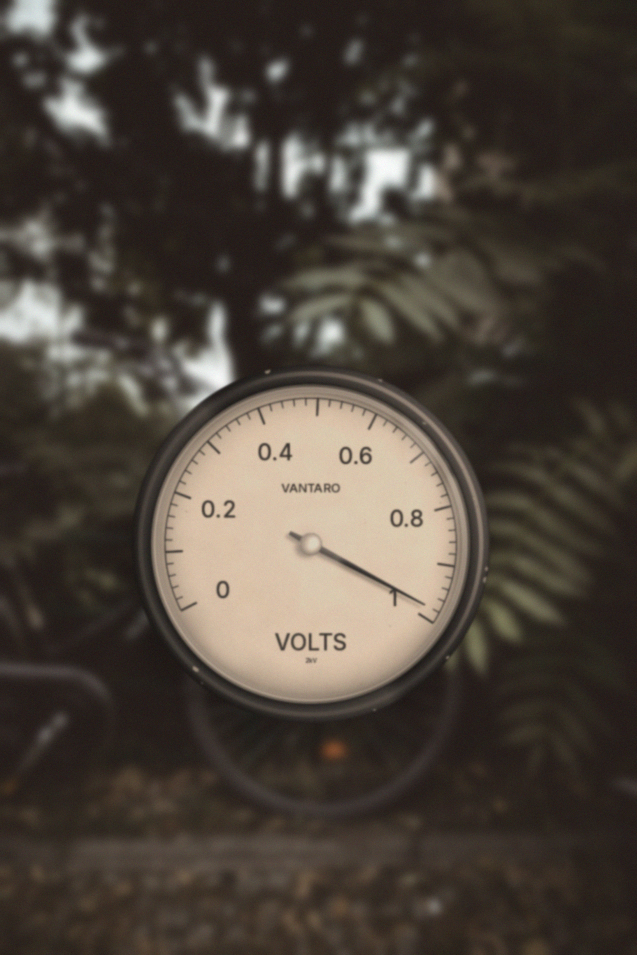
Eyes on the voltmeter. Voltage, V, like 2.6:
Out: 0.98
